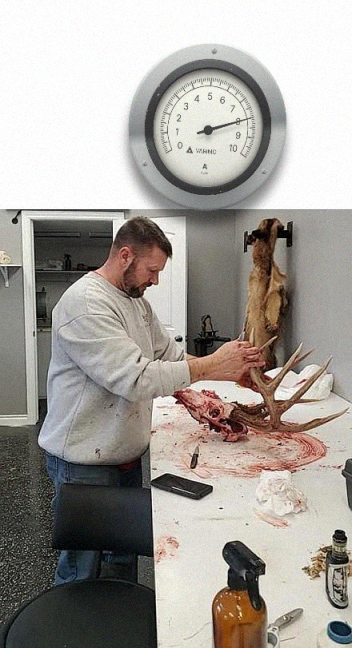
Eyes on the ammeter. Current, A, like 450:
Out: 8
